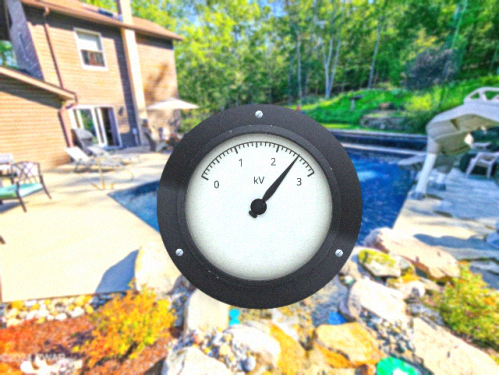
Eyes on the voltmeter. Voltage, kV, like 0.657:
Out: 2.5
